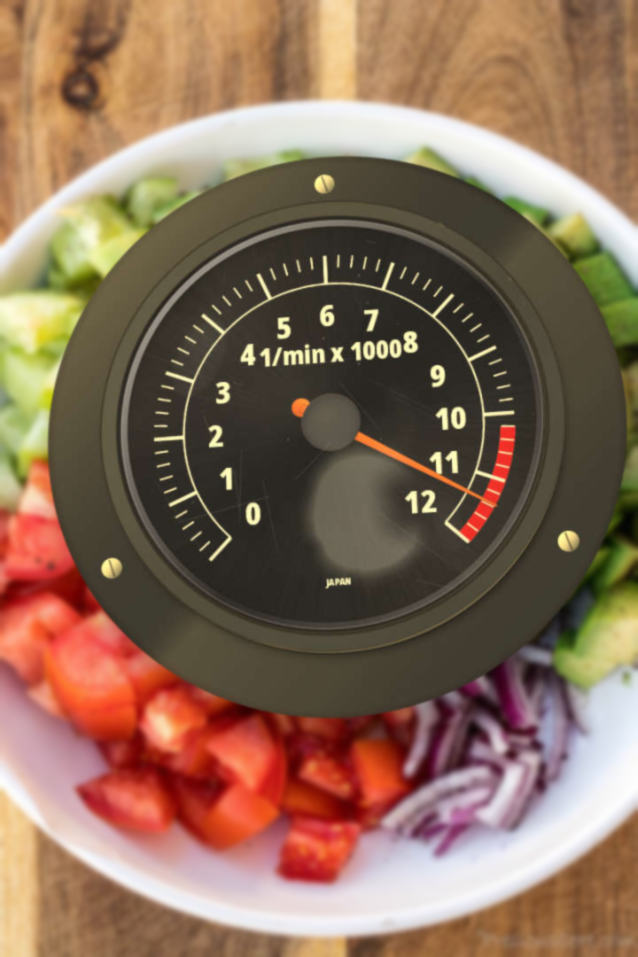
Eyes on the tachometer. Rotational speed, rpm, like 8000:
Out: 11400
